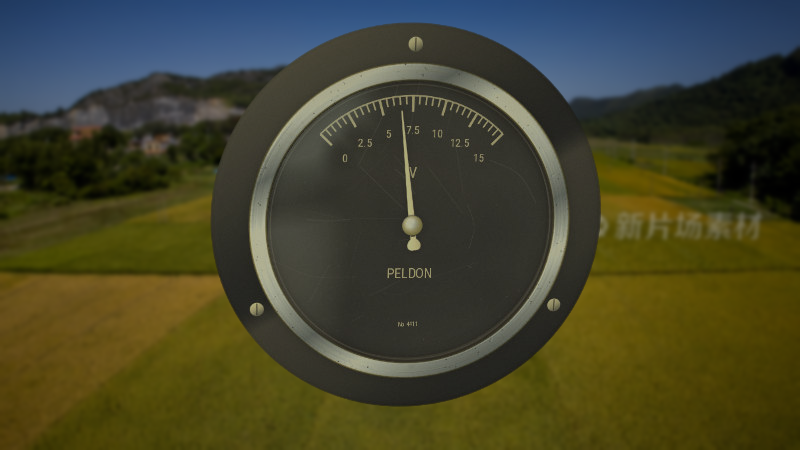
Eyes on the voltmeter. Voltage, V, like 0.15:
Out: 6.5
